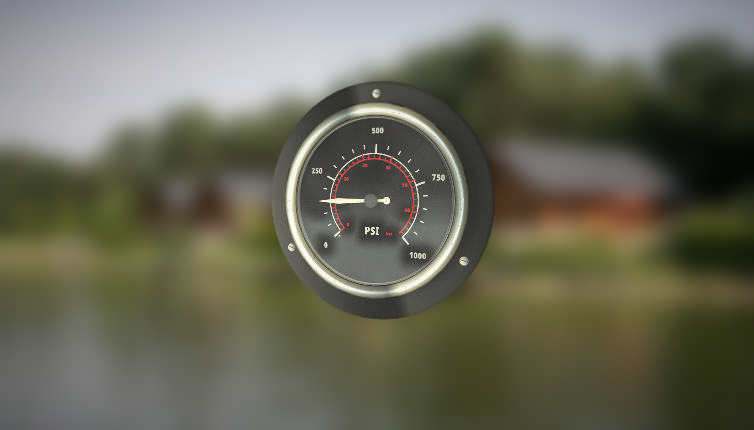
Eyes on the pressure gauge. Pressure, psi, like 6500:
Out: 150
